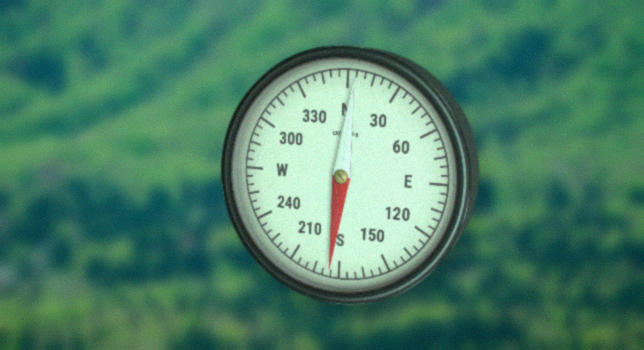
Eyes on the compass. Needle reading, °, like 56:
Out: 185
